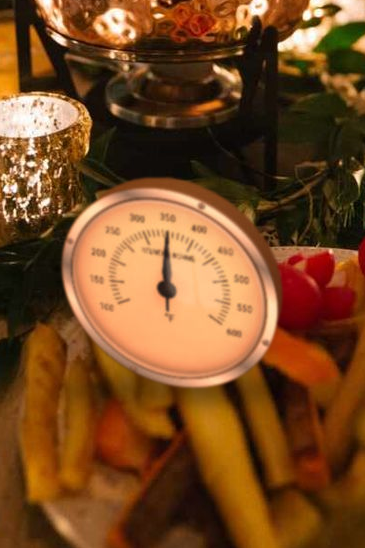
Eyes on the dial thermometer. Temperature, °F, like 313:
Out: 350
